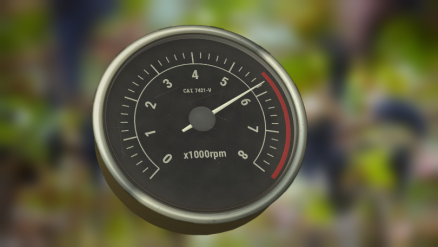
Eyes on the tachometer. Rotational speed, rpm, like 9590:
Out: 5800
